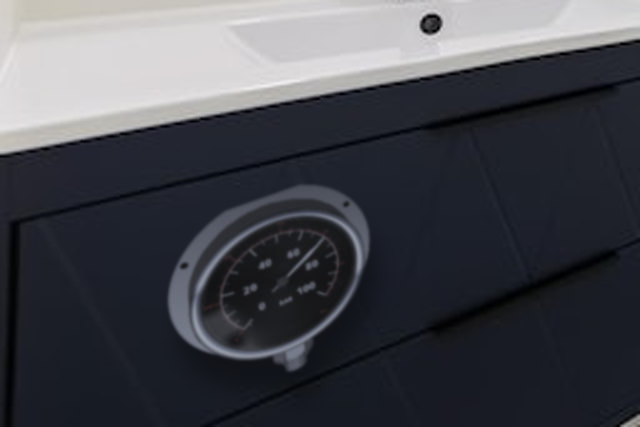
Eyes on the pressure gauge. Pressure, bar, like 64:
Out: 70
